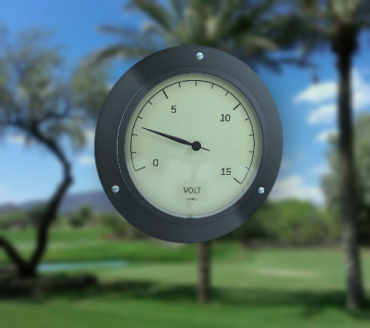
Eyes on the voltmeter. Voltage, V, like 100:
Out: 2.5
